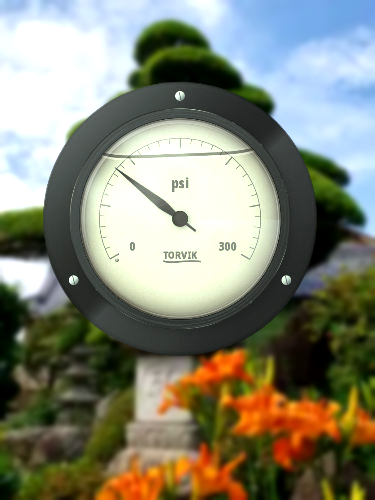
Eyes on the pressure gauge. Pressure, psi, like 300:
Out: 85
